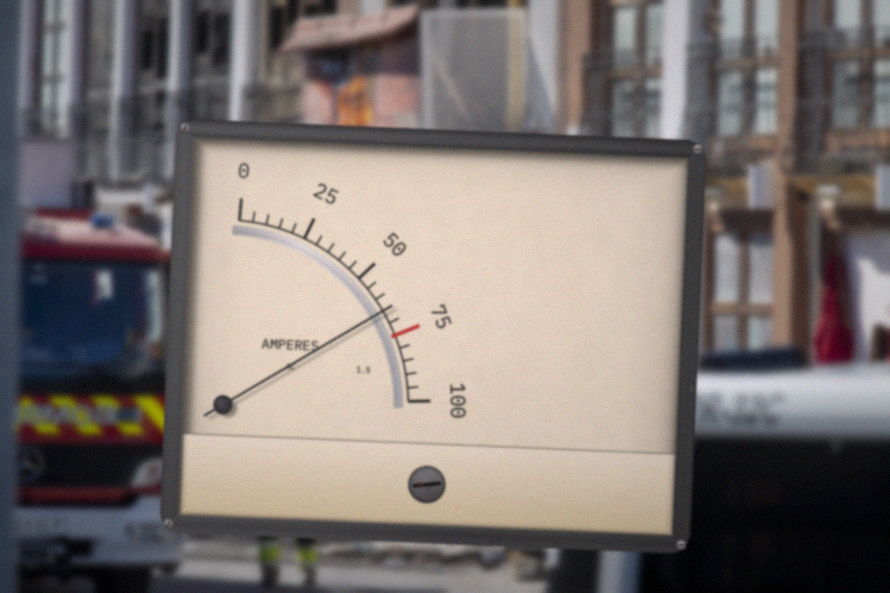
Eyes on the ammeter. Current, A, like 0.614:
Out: 65
